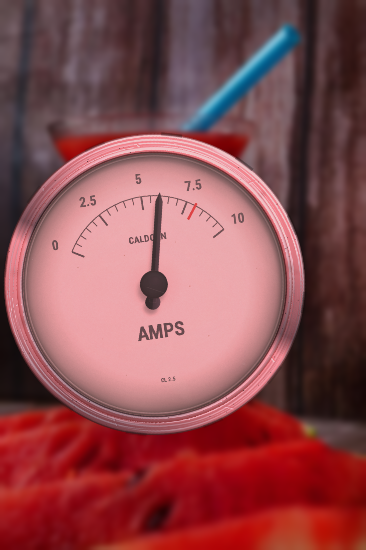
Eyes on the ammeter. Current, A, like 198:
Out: 6
